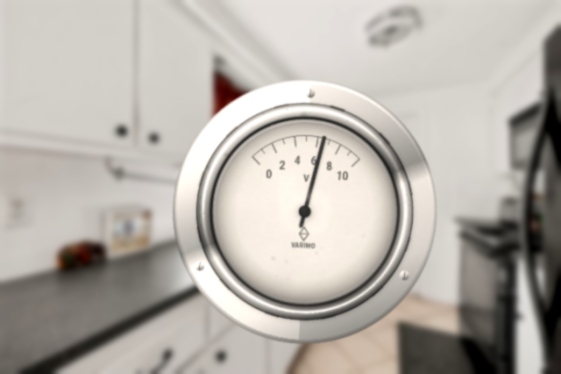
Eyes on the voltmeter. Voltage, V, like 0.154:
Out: 6.5
